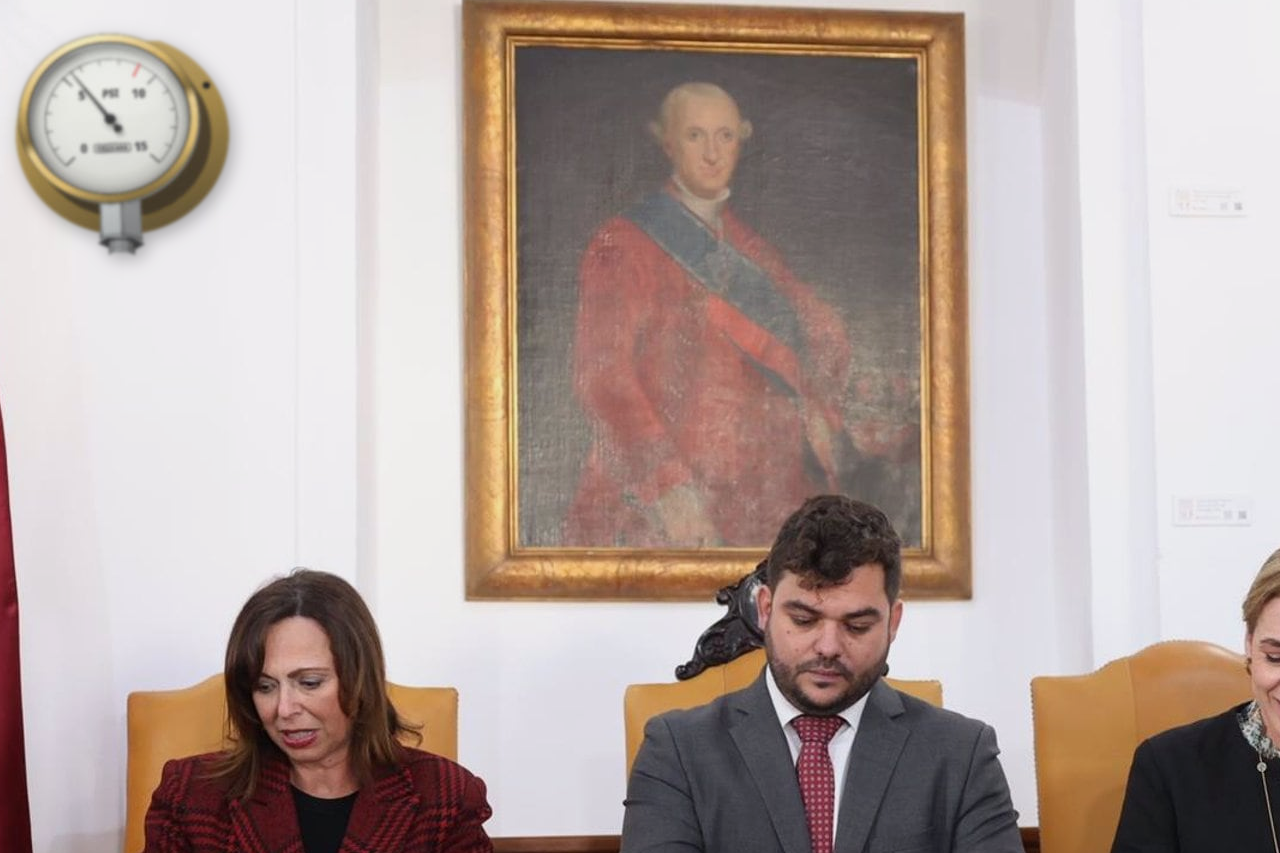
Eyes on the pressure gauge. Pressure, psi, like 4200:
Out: 5.5
